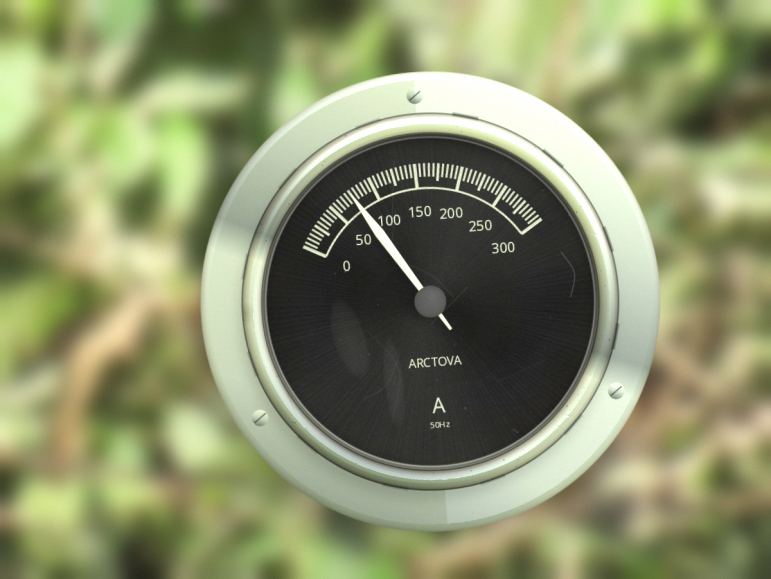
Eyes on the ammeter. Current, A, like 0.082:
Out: 75
